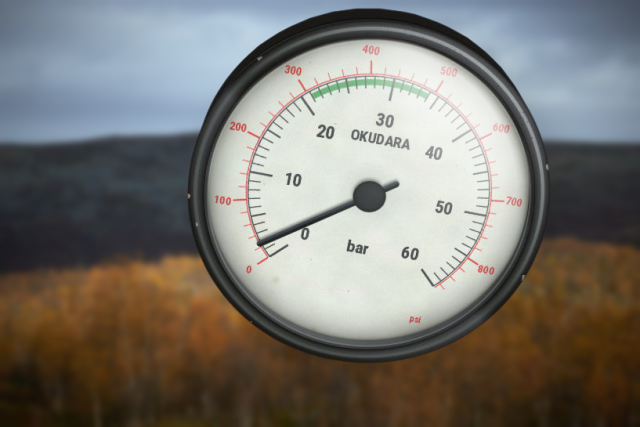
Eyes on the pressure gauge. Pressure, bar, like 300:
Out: 2
